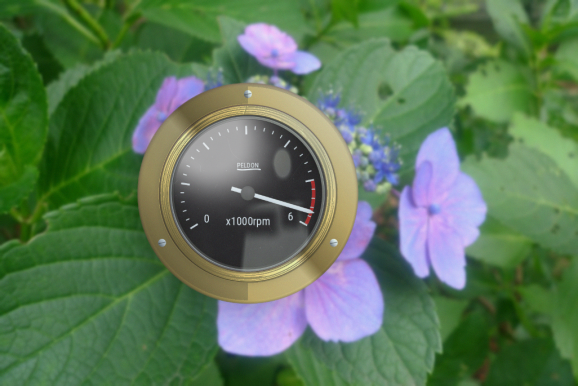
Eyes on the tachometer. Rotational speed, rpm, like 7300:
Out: 5700
